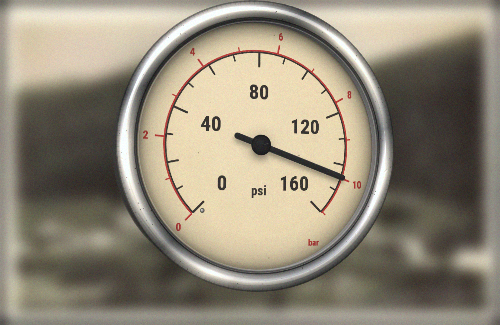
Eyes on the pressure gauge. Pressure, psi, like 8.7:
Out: 145
